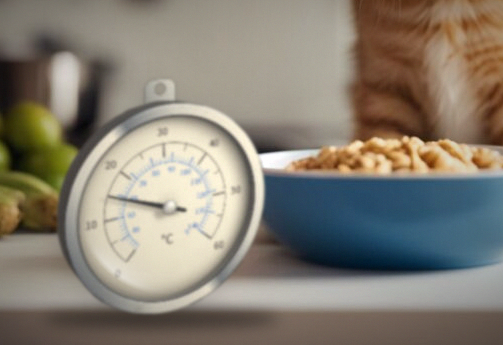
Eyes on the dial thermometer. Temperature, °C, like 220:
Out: 15
